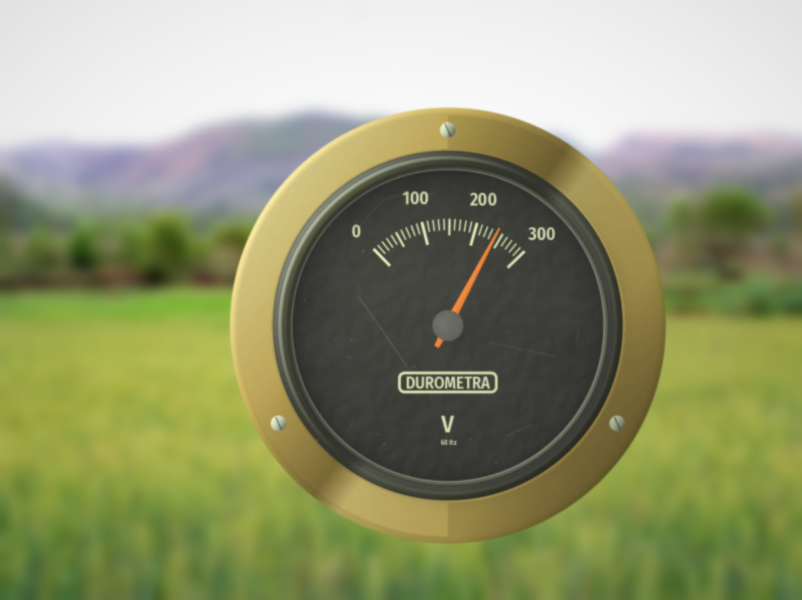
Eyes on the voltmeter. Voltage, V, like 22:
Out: 240
